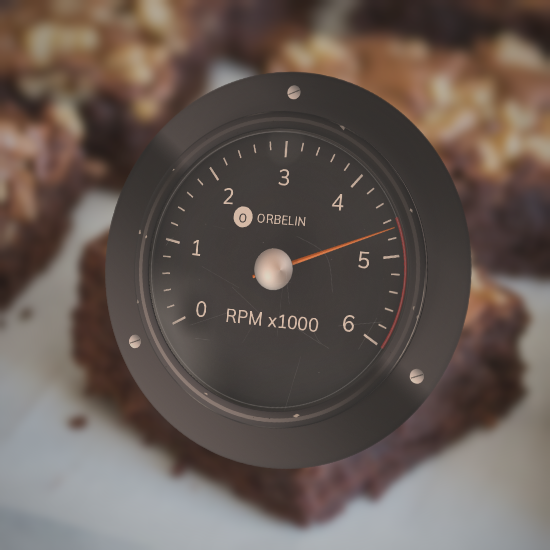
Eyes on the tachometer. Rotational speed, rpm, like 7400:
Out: 4700
